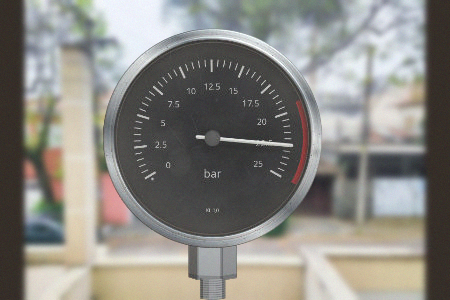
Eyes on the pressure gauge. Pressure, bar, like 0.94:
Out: 22.5
